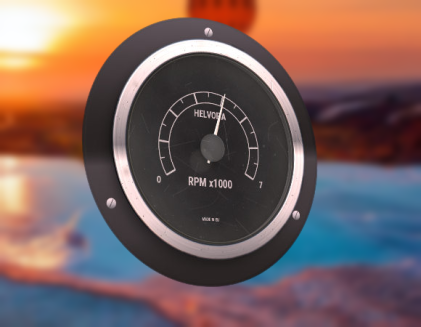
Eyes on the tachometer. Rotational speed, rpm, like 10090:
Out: 4000
